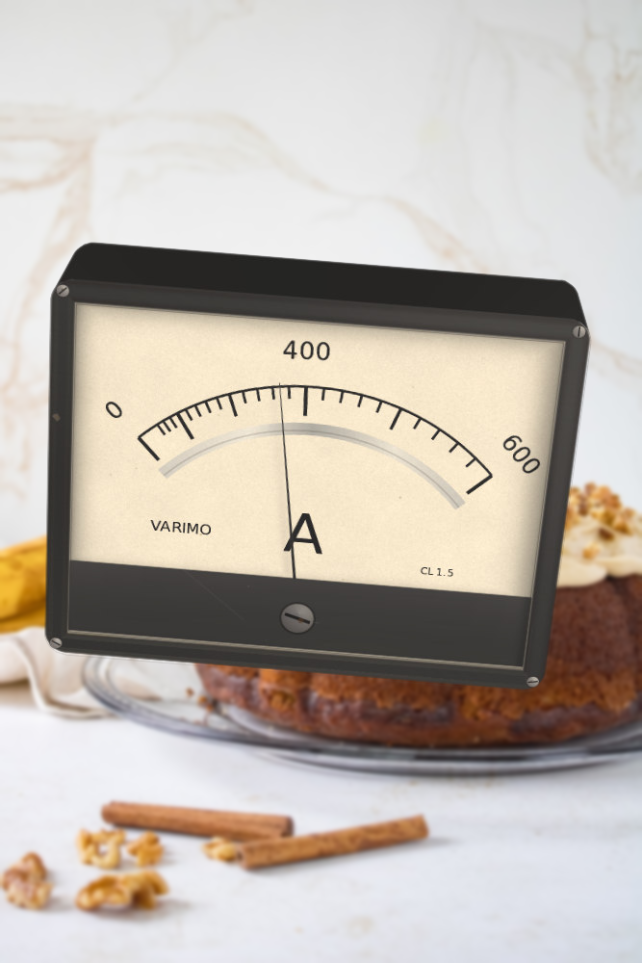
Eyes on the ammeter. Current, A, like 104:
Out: 370
